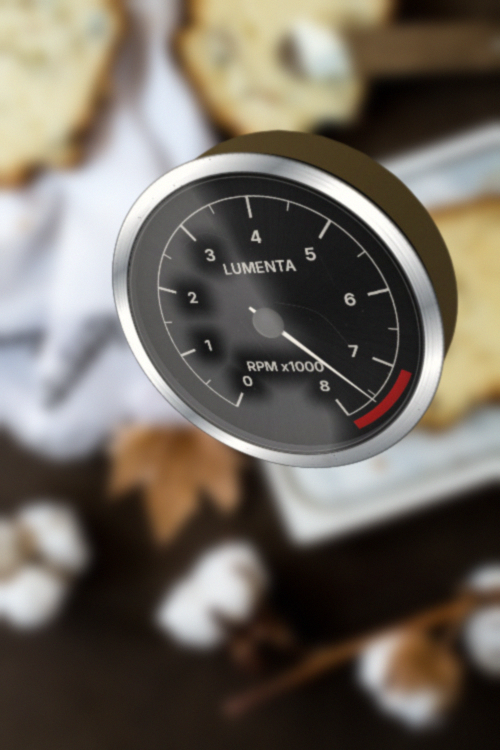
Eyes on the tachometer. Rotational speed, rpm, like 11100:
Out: 7500
